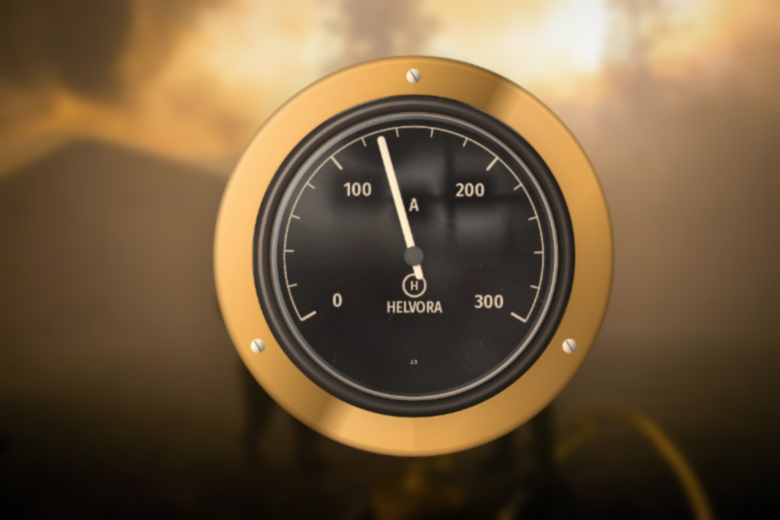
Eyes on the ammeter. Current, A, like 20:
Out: 130
